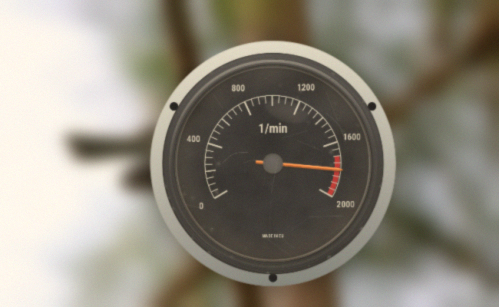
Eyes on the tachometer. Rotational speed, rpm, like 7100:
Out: 1800
